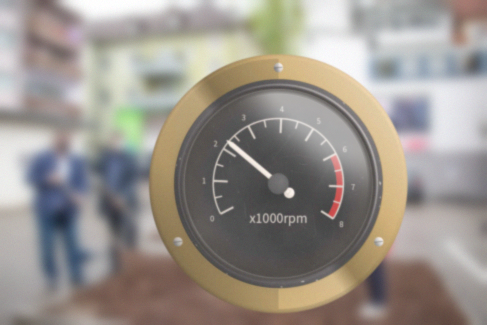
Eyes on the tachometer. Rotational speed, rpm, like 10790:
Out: 2250
